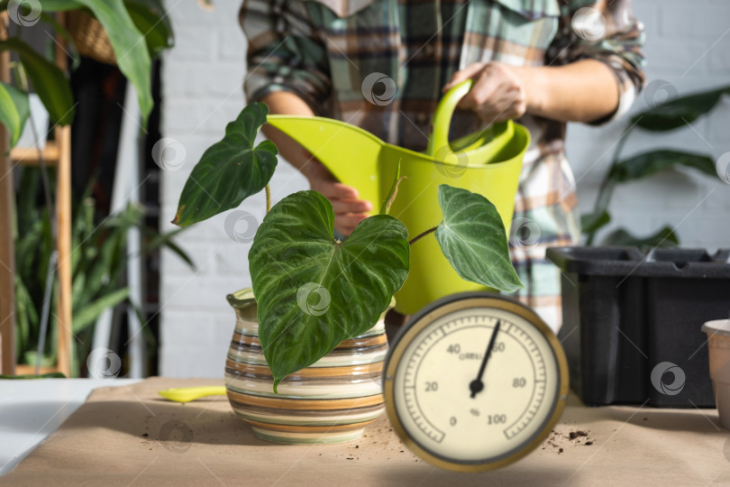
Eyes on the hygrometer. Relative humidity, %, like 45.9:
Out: 56
